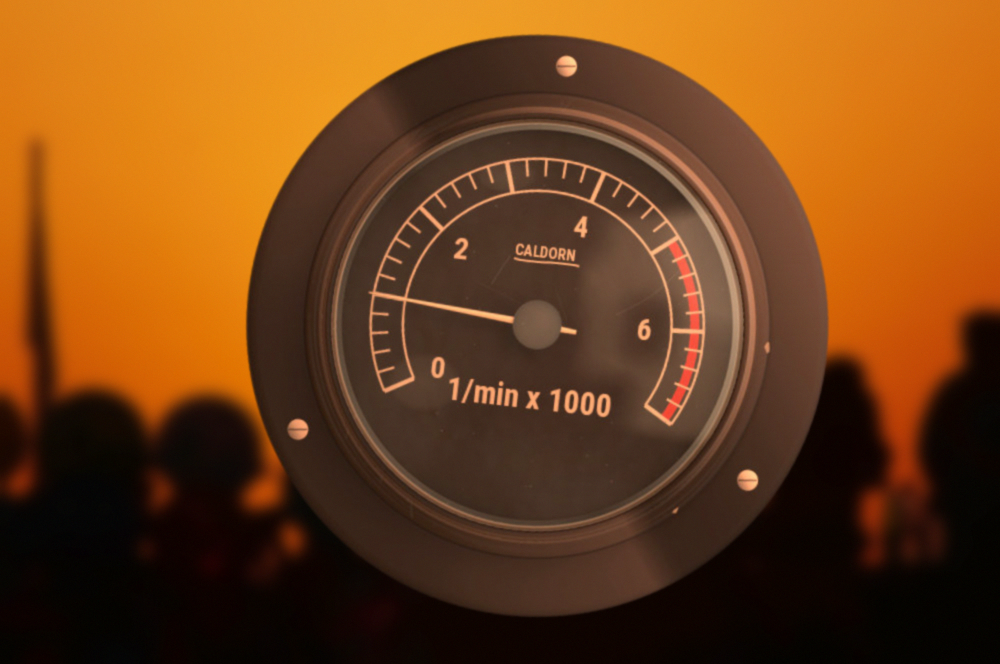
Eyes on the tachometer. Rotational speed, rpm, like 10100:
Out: 1000
